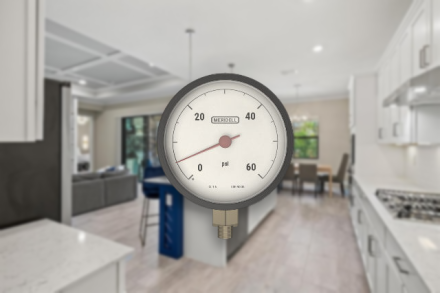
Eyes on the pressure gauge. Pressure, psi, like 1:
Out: 5
